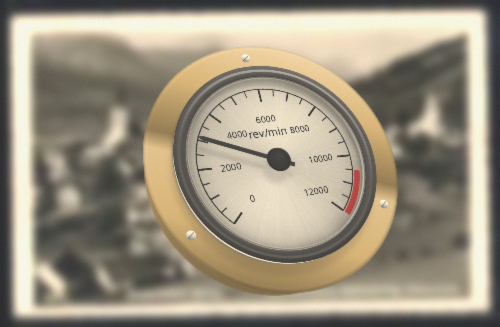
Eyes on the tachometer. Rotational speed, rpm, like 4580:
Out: 3000
